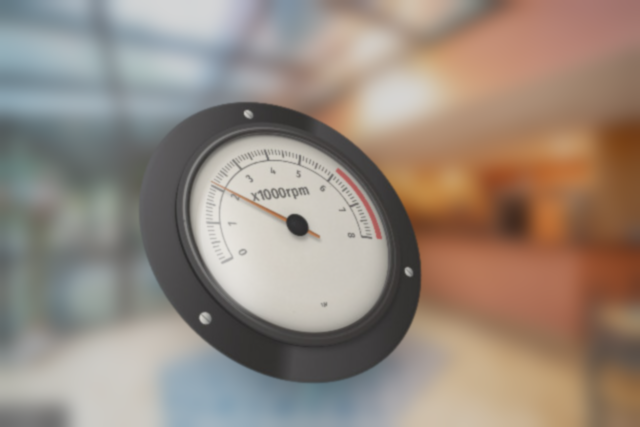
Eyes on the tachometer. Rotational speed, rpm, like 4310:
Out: 2000
